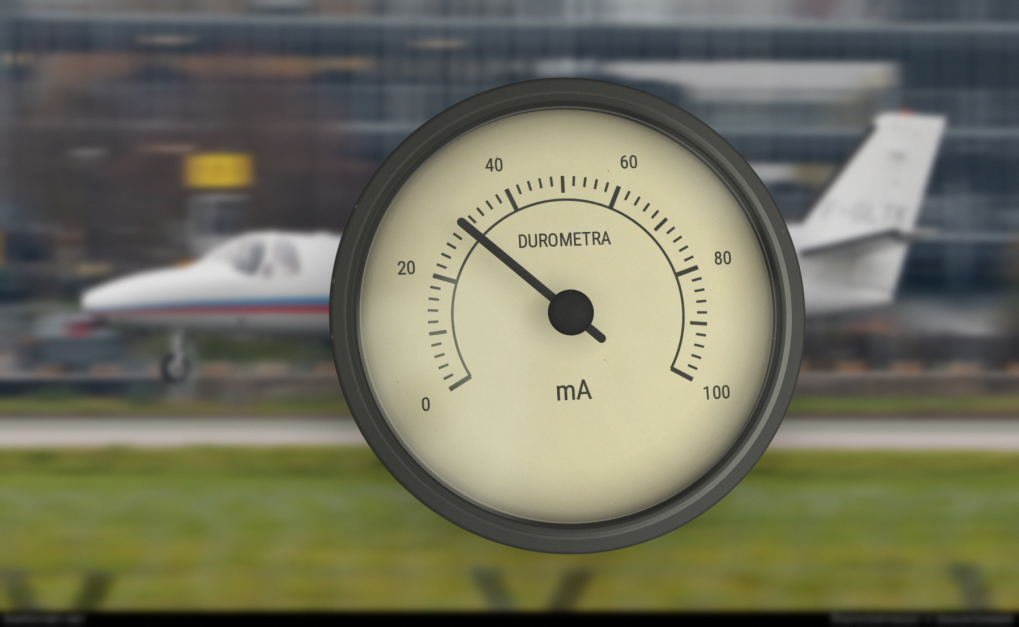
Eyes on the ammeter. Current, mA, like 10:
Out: 30
